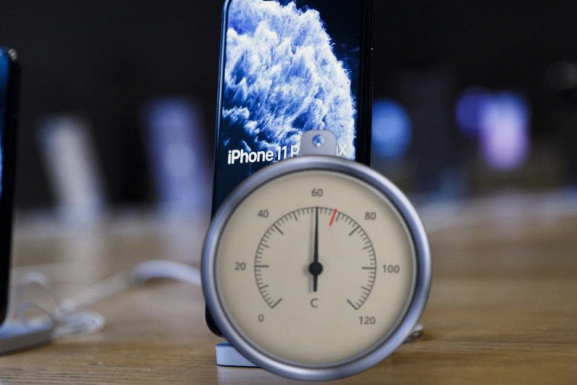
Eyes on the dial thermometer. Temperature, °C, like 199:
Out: 60
